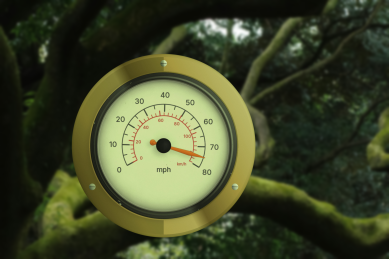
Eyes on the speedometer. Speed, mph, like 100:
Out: 75
